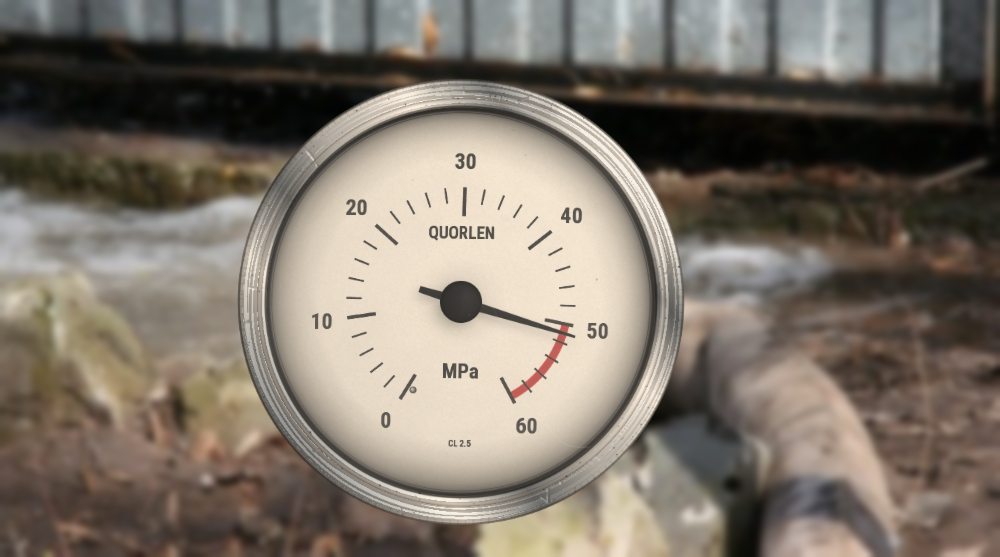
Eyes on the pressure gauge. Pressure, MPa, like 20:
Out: 51
